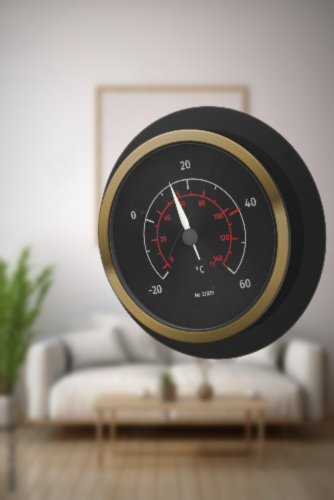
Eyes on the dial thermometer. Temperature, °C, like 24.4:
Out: 15
